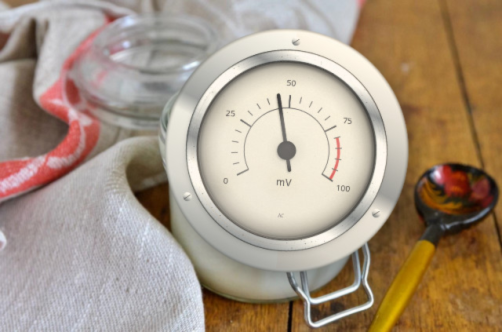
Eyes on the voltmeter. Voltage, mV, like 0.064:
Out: 45
